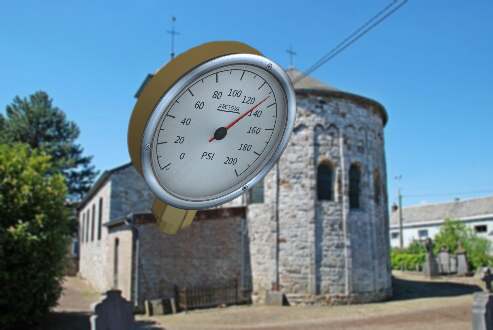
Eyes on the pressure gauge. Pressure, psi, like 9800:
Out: 130
